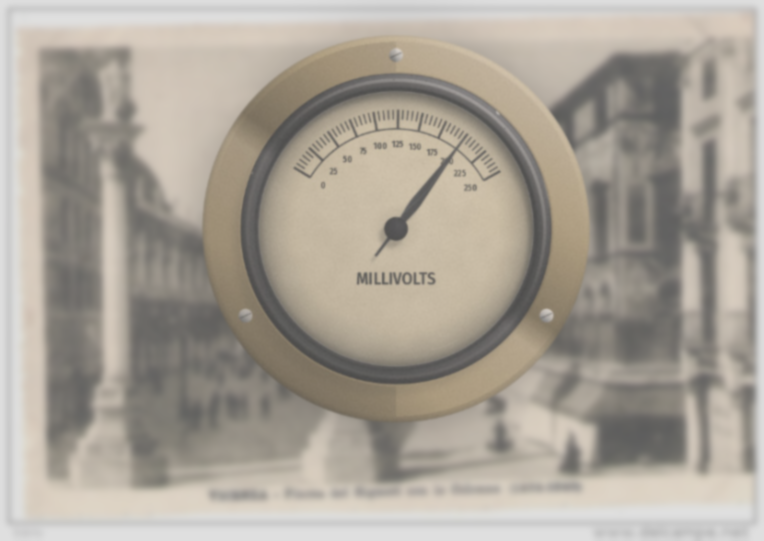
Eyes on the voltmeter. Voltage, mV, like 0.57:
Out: 200
